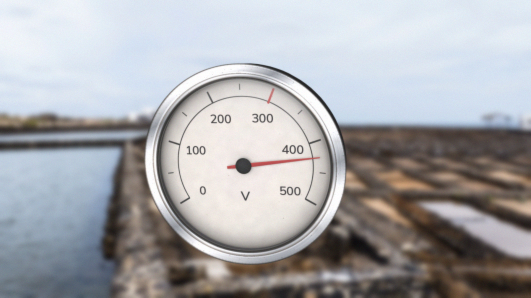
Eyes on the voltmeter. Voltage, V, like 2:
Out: 425
